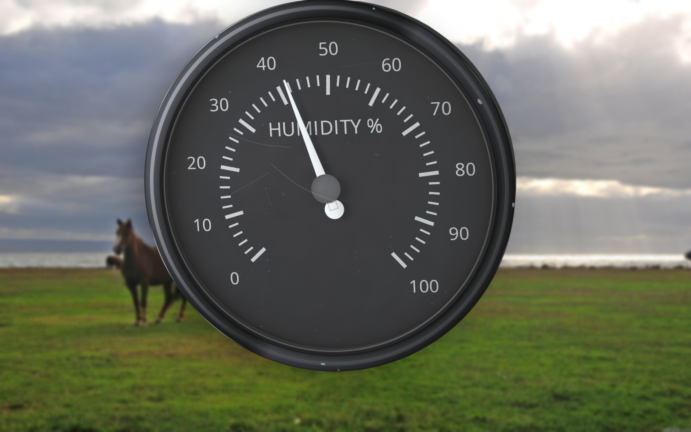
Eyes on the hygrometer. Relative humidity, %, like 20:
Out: 42
